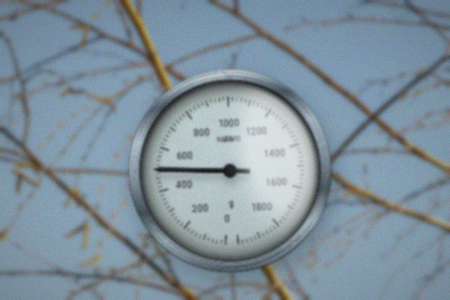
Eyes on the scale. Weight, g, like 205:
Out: 500
